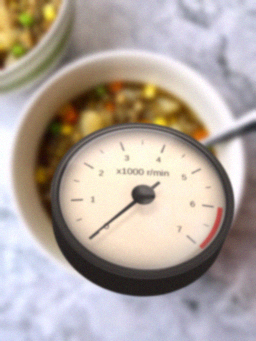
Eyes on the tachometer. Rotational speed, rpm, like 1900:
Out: 0
